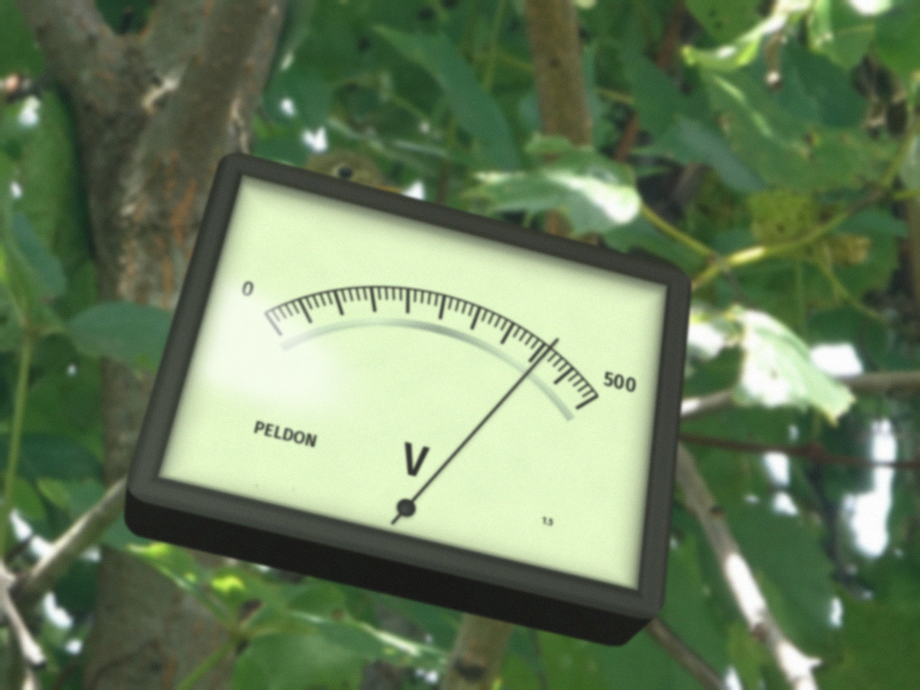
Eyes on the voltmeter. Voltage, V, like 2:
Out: 410
